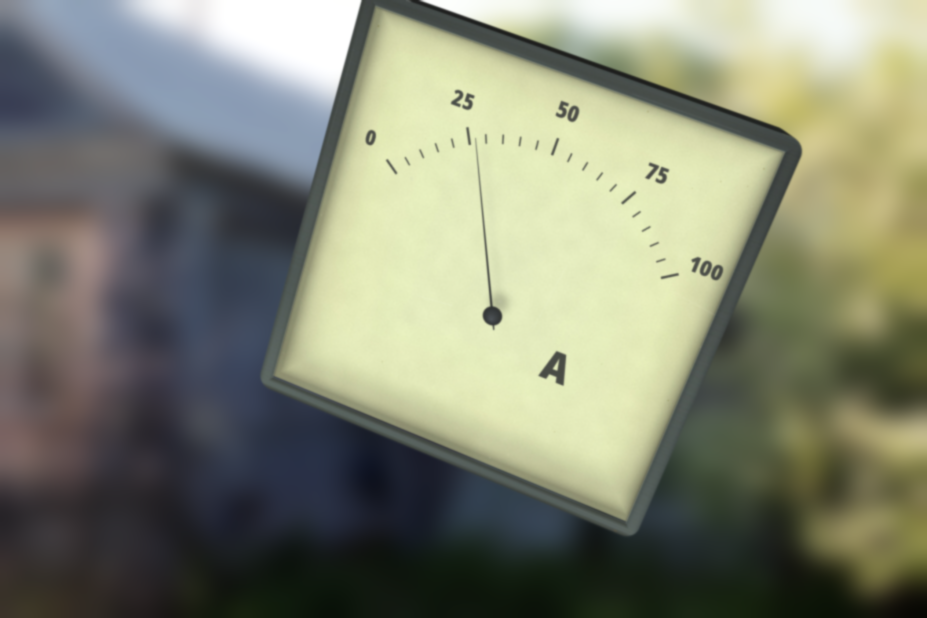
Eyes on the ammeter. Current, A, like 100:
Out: 27.5
